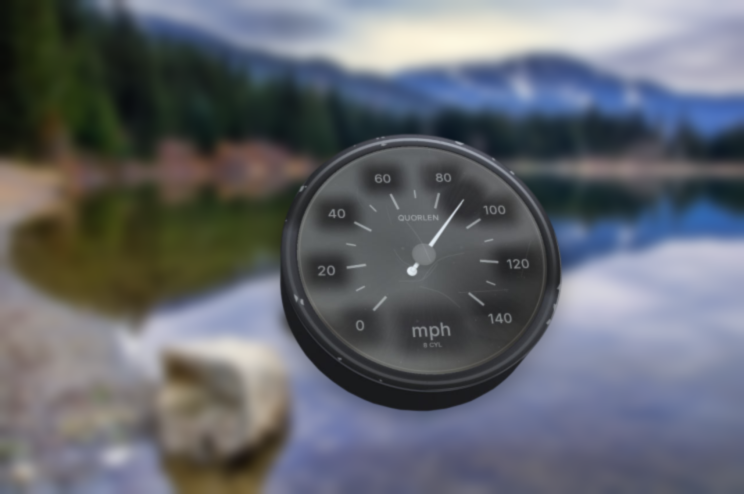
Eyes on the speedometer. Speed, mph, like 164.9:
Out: 90
